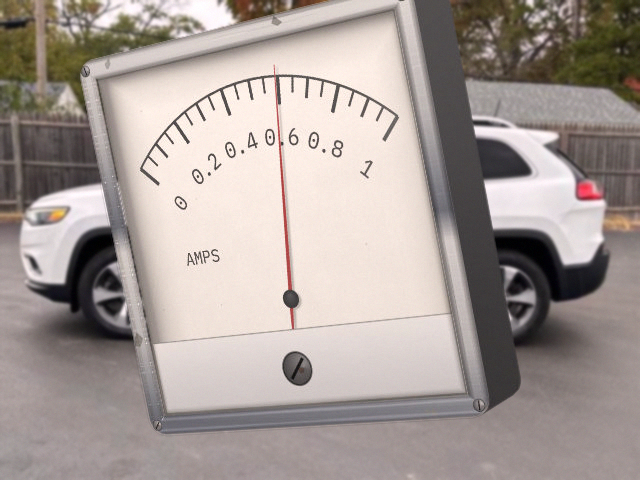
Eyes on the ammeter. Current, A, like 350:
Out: 0.6
